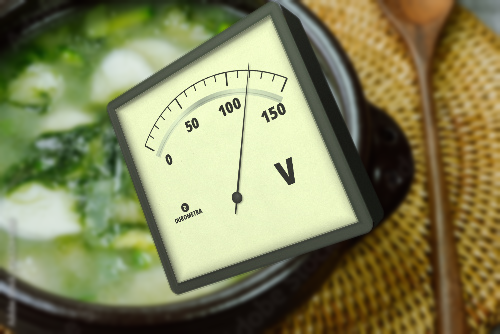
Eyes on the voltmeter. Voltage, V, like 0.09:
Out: 120
